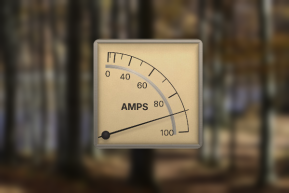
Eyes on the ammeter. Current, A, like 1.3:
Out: 90
